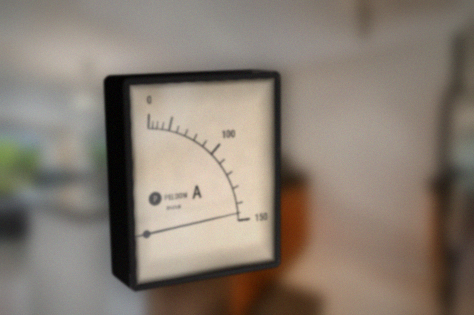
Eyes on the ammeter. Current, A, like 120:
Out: 145
